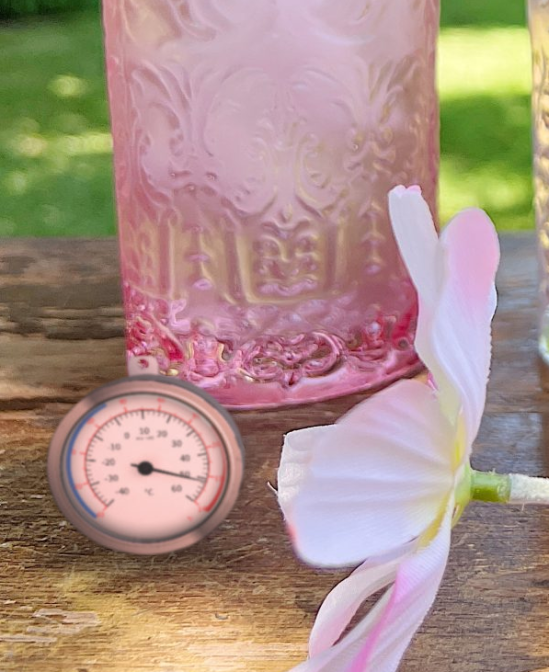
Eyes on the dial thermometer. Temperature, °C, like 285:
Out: 50
